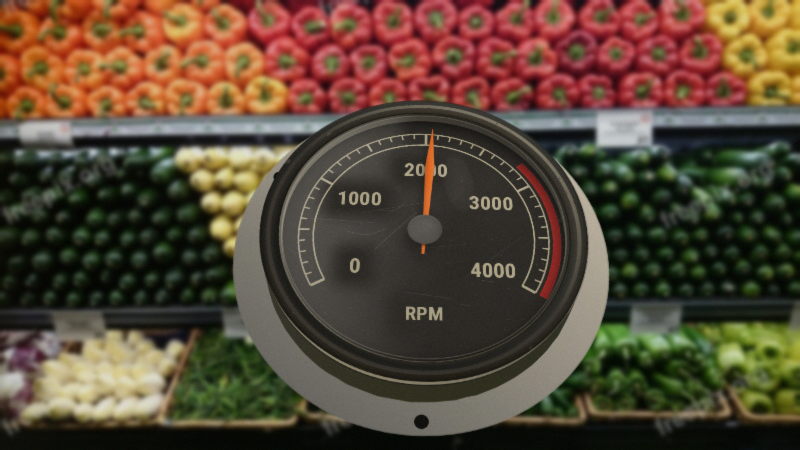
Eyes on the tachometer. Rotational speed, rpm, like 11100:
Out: 2050
